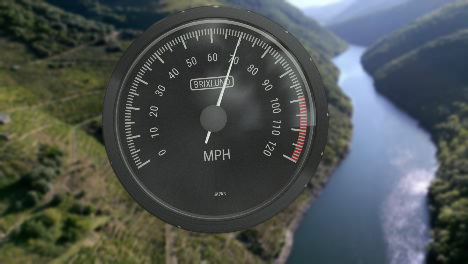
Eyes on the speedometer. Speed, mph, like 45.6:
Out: 70
